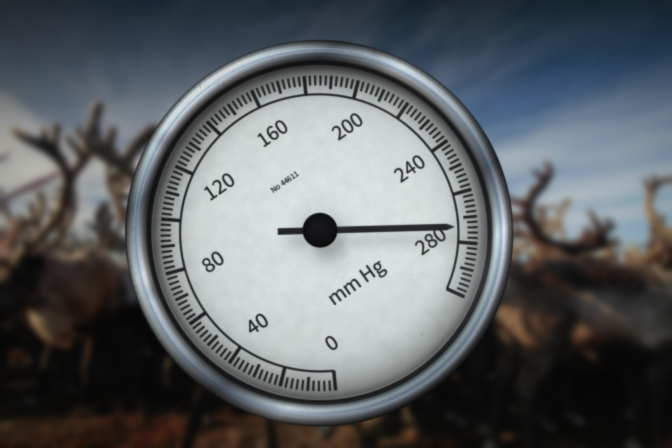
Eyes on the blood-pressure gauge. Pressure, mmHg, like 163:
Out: 274
